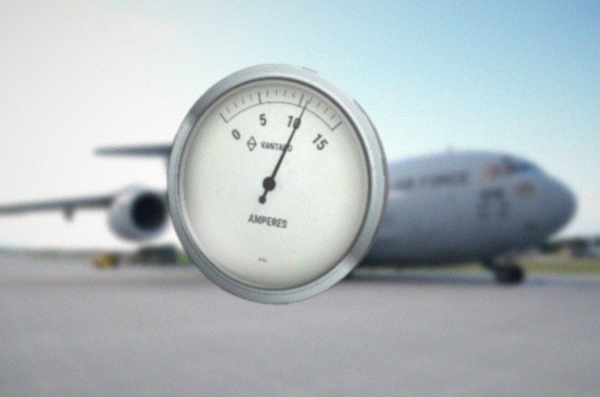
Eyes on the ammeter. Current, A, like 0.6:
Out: 11
